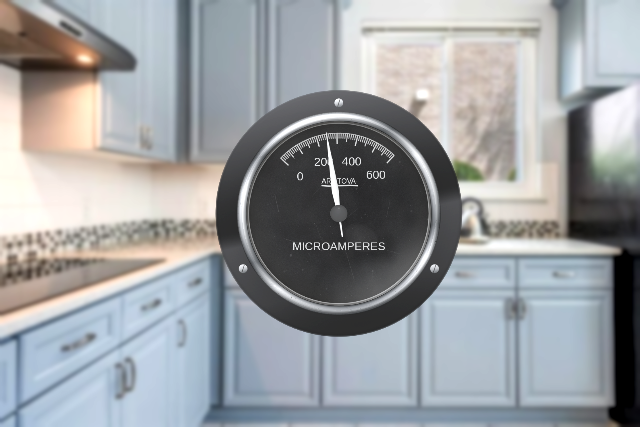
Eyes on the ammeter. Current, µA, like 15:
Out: 250
